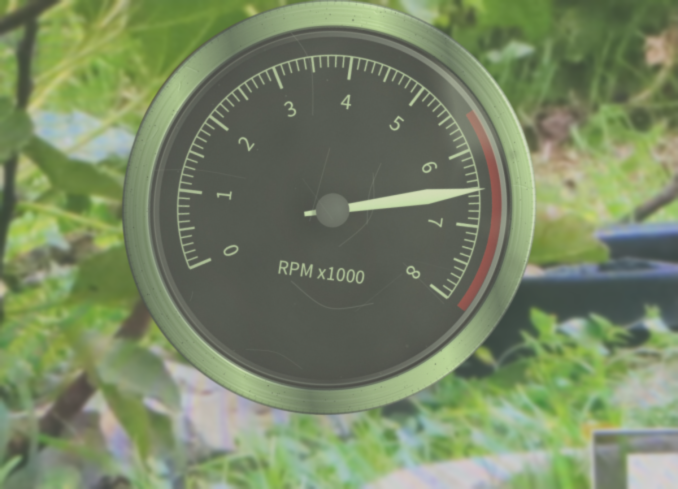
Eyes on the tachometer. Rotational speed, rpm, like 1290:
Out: 6500
